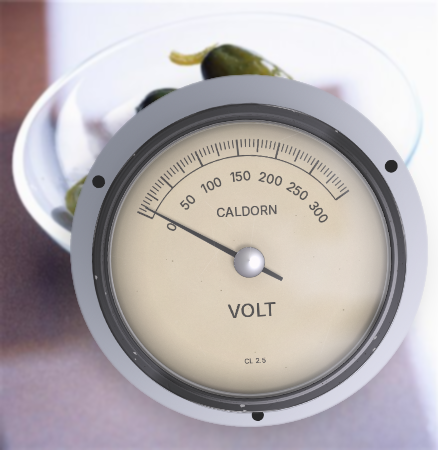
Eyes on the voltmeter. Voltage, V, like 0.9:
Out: 10
